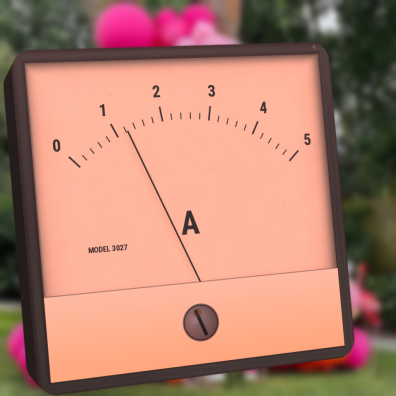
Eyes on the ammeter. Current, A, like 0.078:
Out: 1.2
